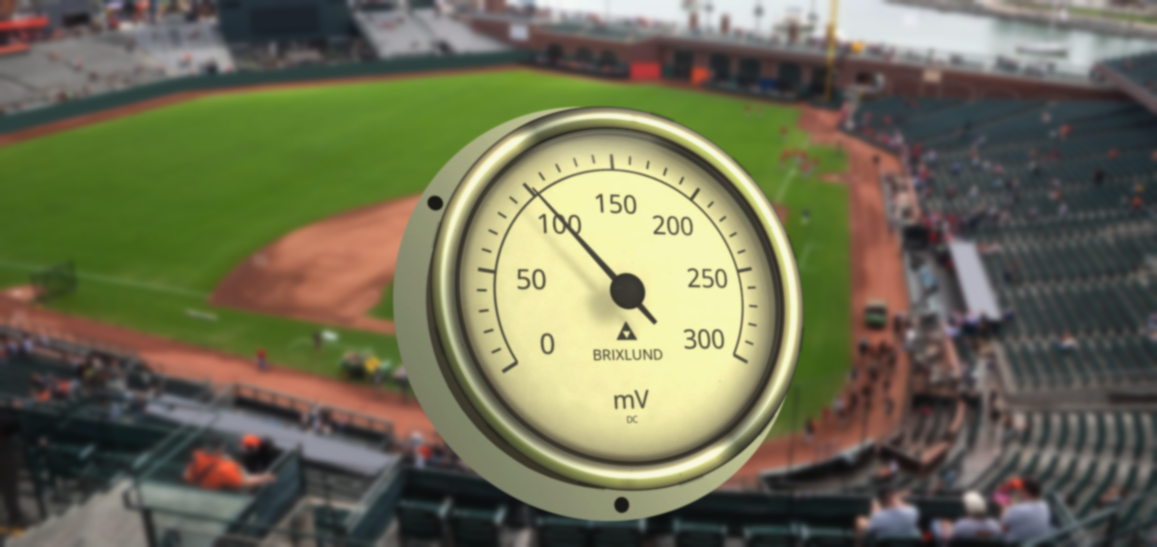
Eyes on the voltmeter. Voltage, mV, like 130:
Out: 100
